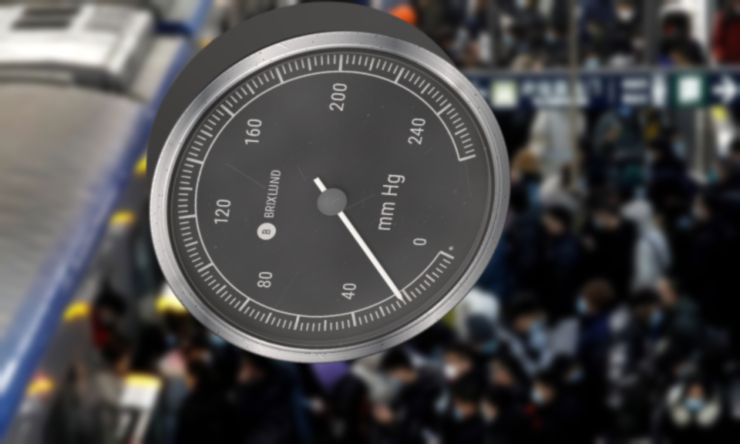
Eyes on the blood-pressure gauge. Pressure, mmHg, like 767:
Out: 22
